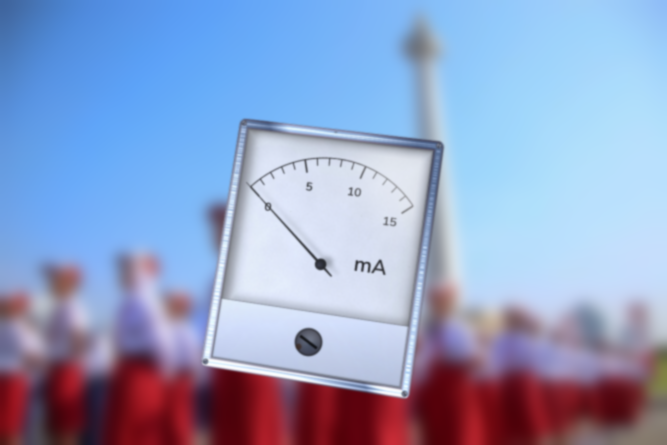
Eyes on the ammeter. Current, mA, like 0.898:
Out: 0
